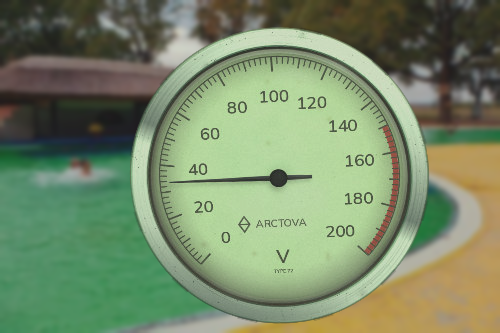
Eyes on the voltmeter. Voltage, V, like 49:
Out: 34
